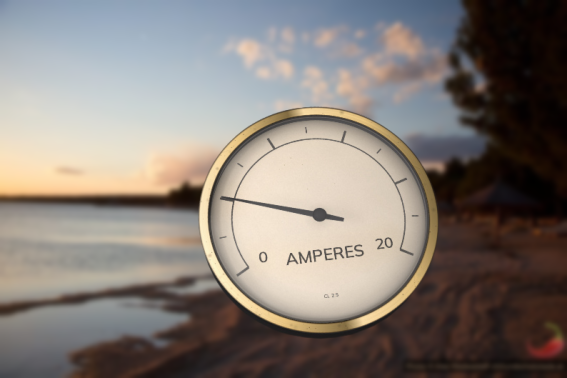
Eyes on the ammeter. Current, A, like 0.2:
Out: 4
